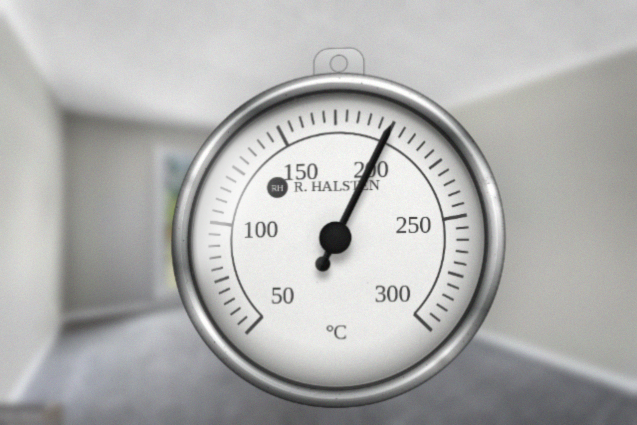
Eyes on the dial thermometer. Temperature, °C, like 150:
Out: 200
